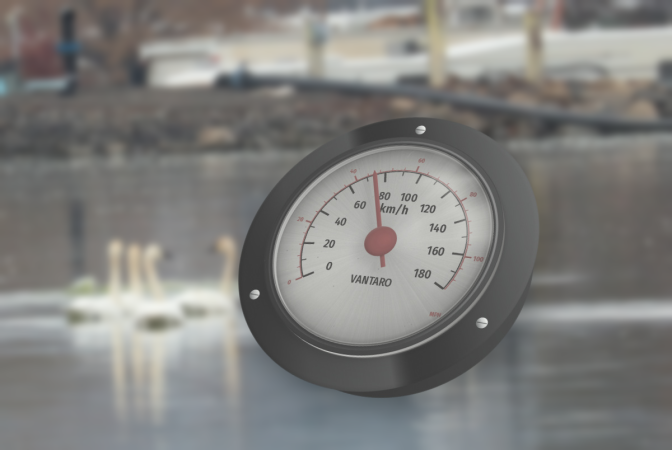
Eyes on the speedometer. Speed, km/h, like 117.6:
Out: 75
